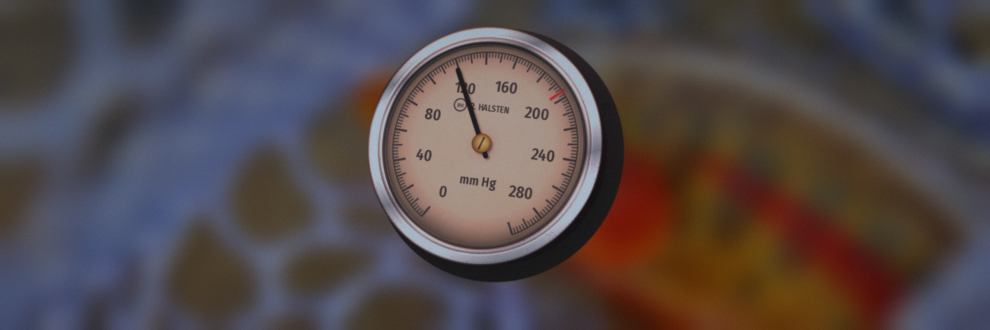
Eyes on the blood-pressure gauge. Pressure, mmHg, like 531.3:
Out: 120
